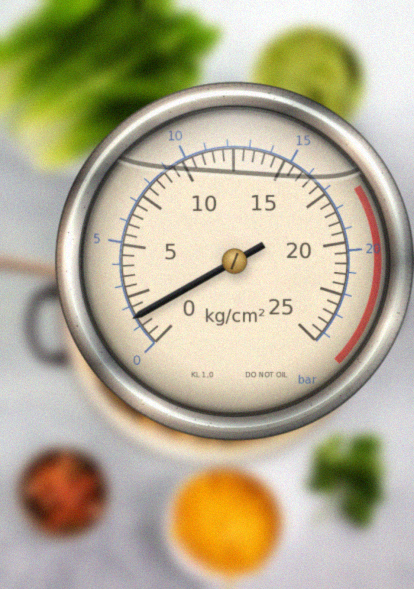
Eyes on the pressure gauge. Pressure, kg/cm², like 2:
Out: 1.5
